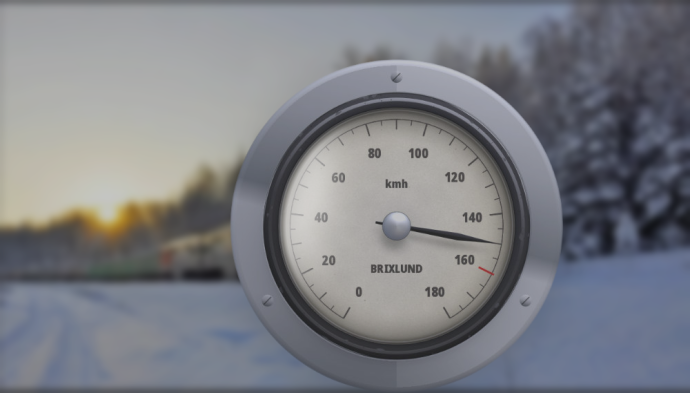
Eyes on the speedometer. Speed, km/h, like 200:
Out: 150
